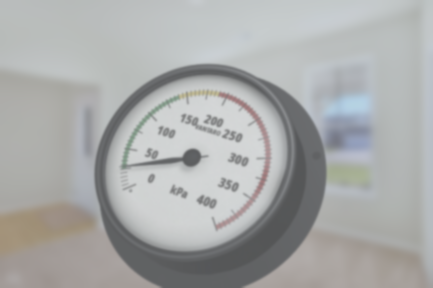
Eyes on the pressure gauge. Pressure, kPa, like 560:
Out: 25
